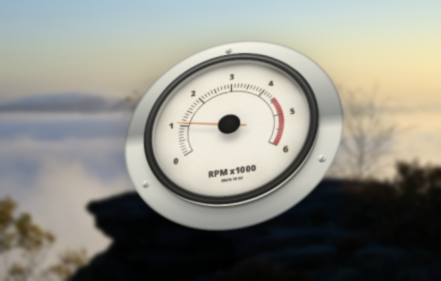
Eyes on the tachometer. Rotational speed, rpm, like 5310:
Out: 1000
